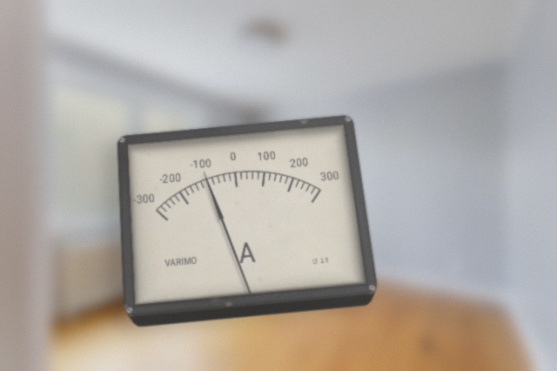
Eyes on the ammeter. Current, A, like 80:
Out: -100
